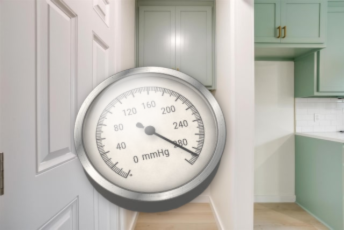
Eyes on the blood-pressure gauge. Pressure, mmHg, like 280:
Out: 290
